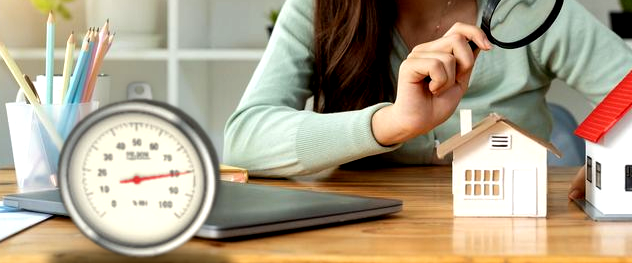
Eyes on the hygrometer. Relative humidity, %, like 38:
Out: 80
